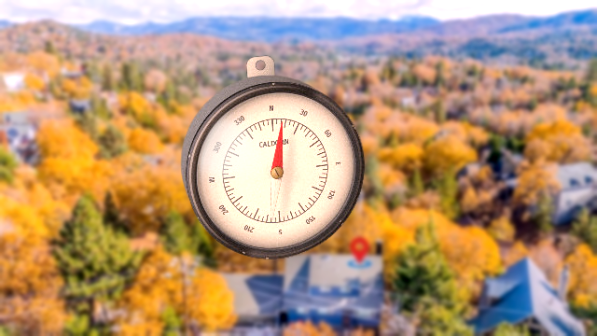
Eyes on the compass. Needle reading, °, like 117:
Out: 10
